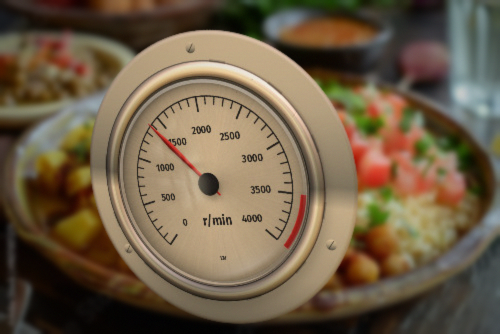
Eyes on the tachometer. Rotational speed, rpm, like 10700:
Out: 1400
